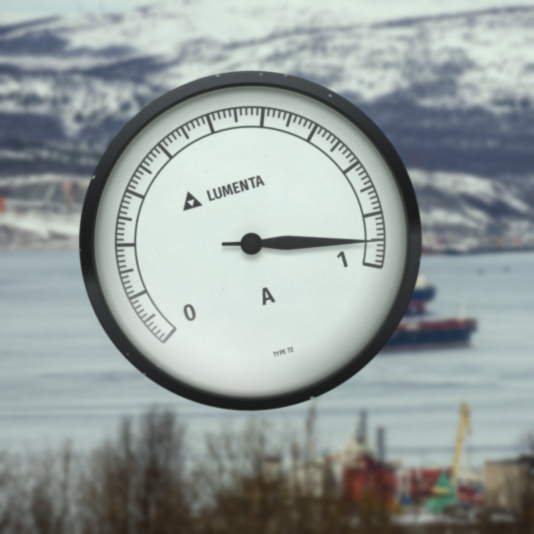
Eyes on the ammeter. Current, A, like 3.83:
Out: 0.95
